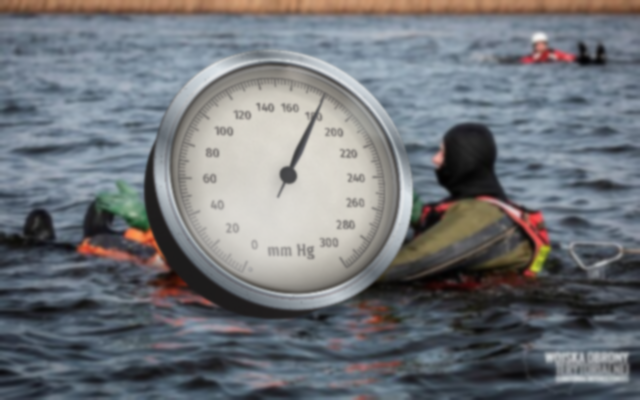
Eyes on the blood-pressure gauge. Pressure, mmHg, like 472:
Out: 180
